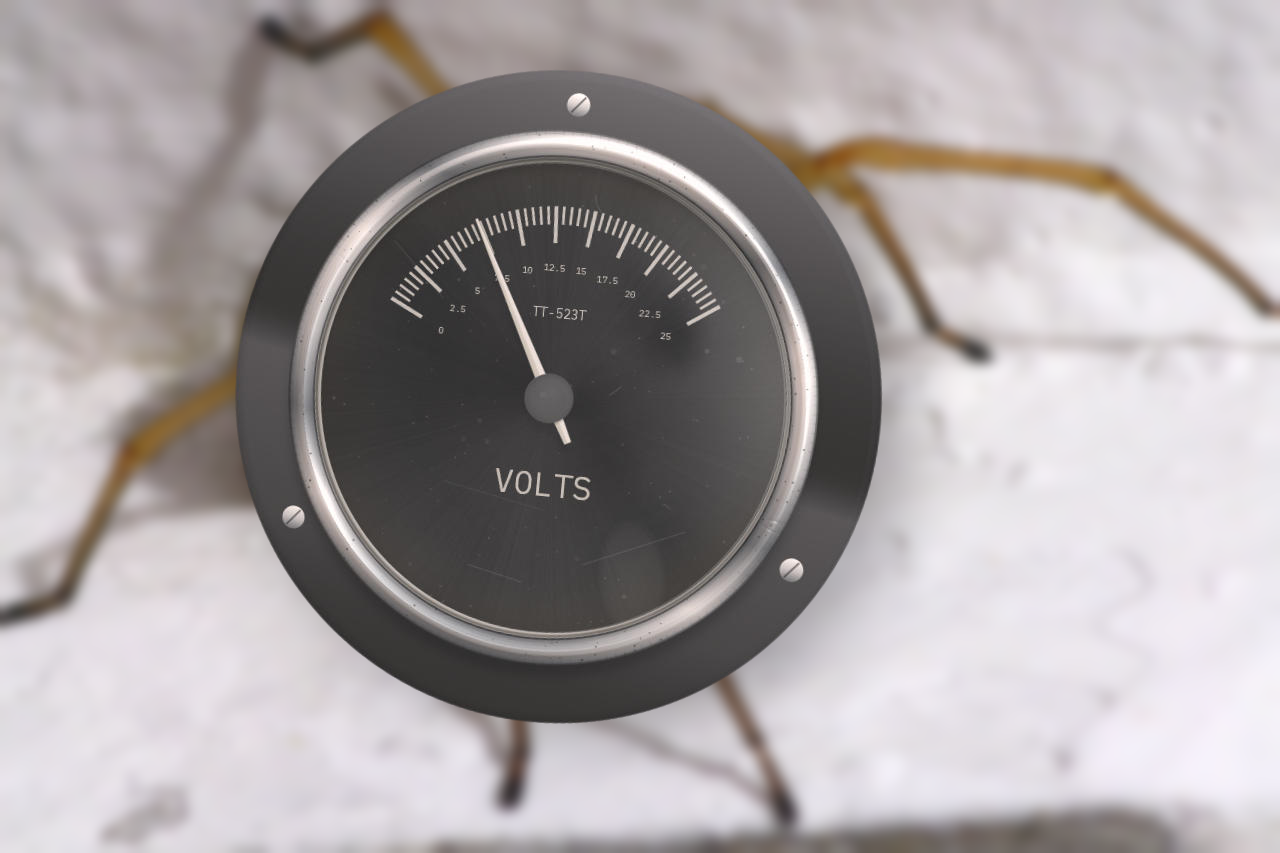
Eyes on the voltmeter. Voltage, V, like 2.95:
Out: 7.5
